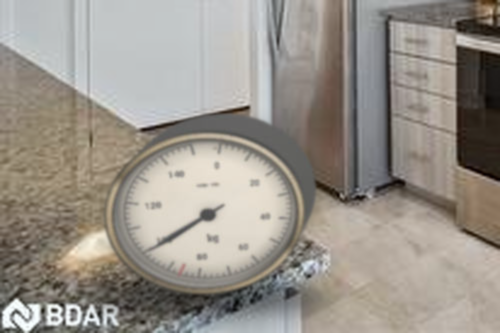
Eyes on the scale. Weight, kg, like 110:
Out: 100
